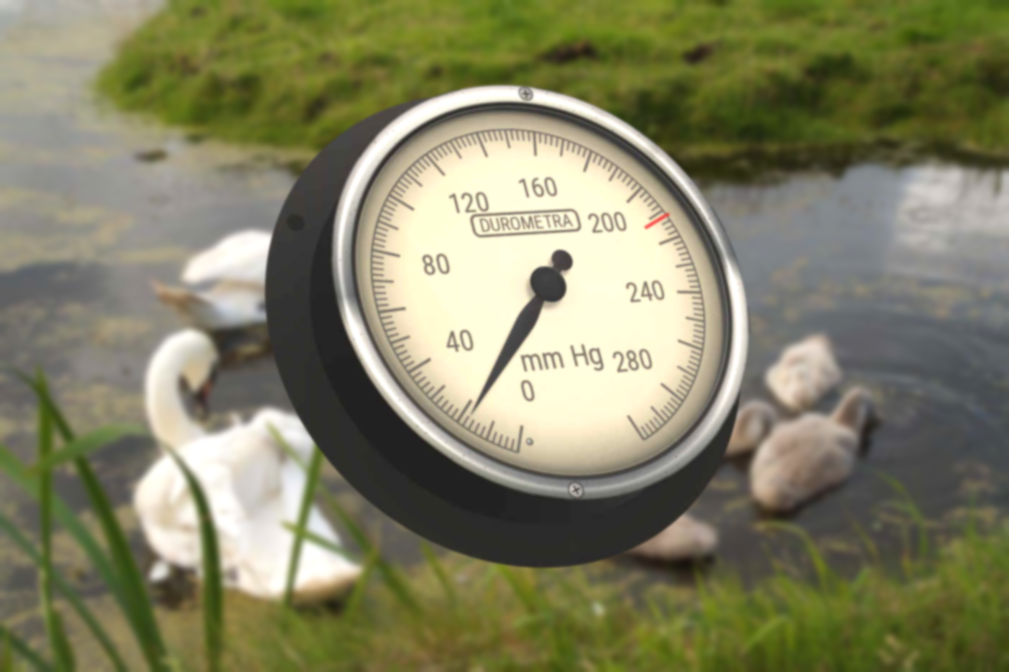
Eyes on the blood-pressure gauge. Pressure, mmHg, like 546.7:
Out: 18
